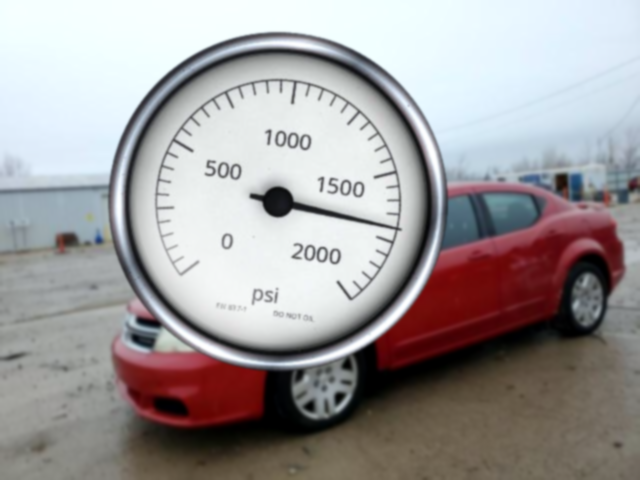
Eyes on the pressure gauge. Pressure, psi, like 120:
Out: 1700
